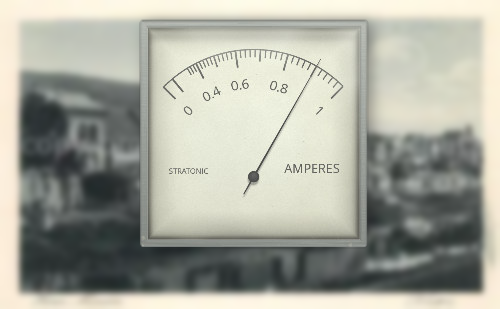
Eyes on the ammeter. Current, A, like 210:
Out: 0.9
